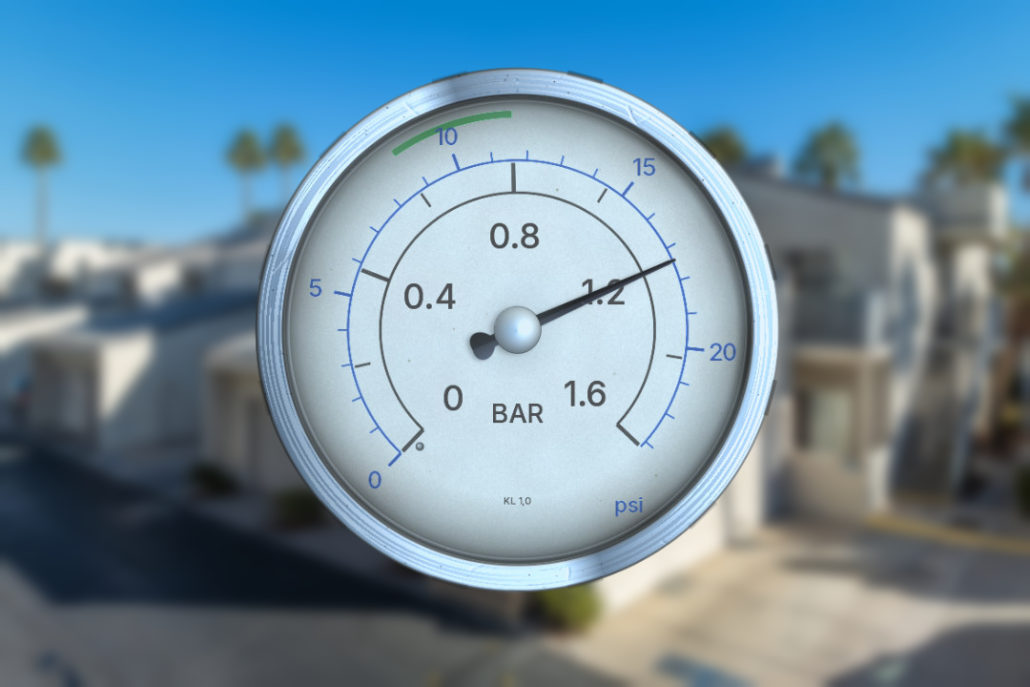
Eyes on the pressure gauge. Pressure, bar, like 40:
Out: 1.2
